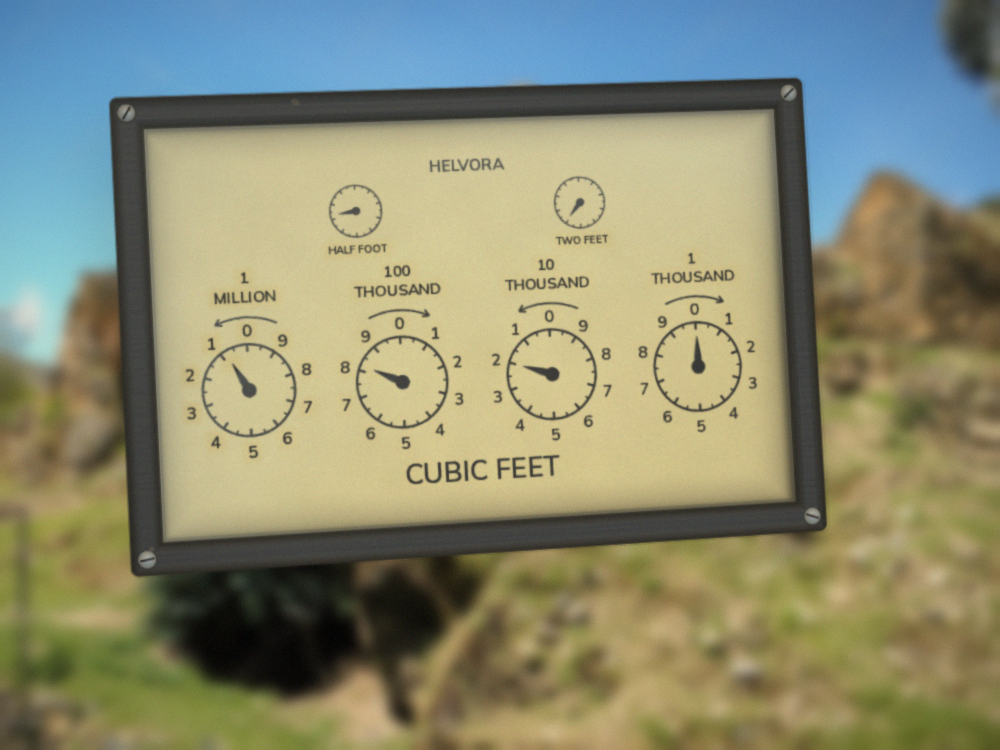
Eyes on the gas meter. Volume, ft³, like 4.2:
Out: 82000
